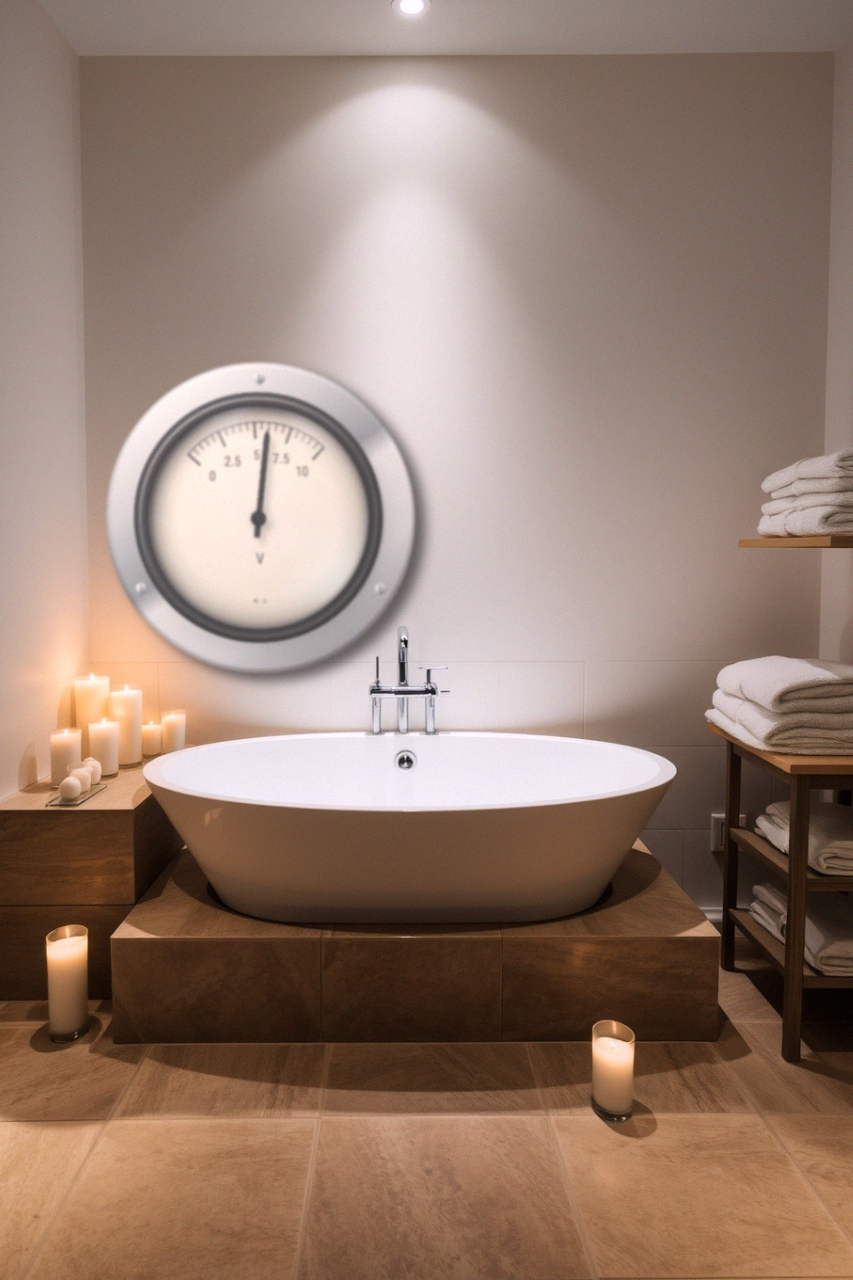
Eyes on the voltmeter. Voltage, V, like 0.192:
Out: 6
